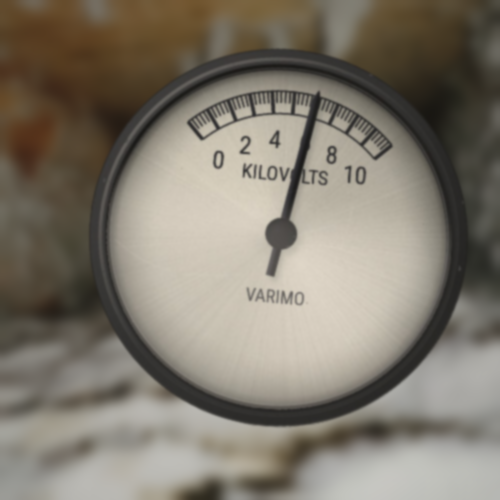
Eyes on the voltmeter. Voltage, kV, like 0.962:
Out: 6
